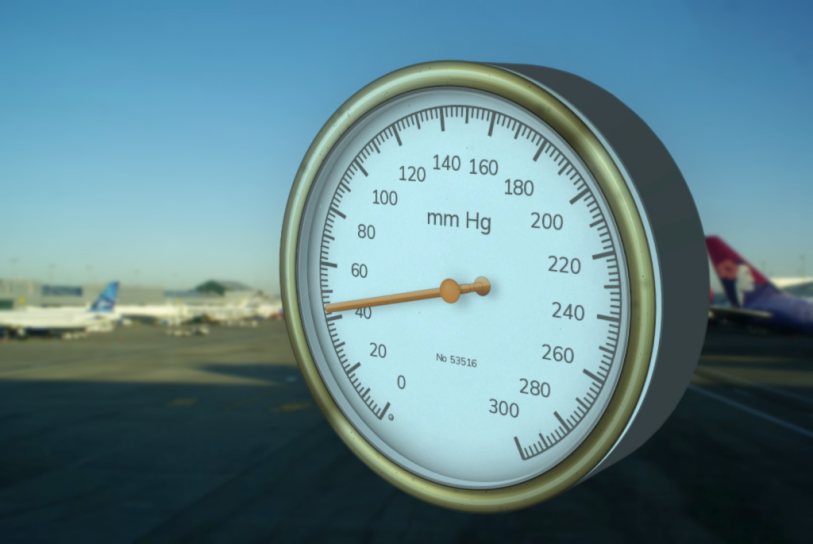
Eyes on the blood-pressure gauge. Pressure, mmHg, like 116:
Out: 44
